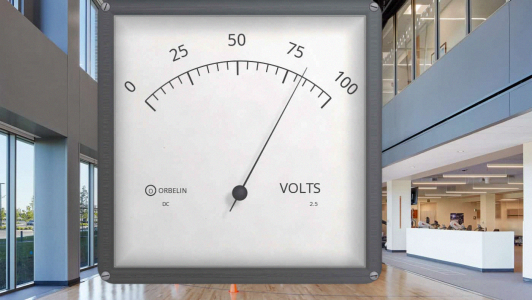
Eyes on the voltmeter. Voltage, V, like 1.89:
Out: 82.5
